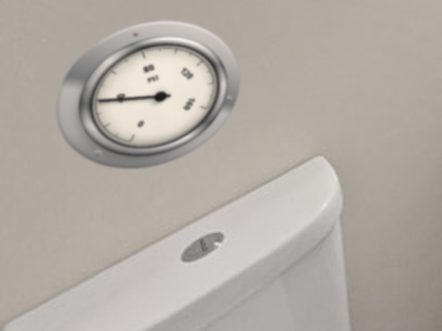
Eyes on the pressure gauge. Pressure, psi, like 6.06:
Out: 40
